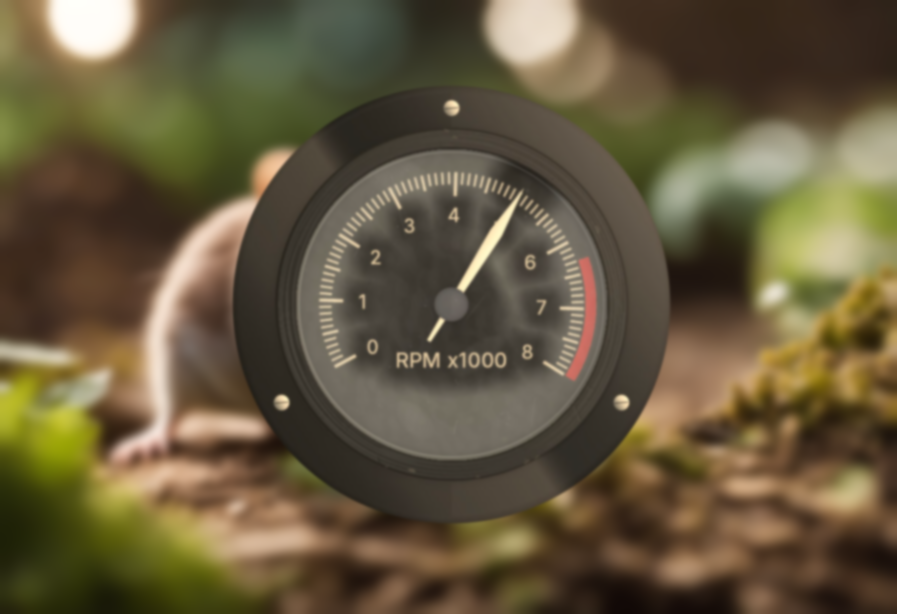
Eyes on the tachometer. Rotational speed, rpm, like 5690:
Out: 5000
